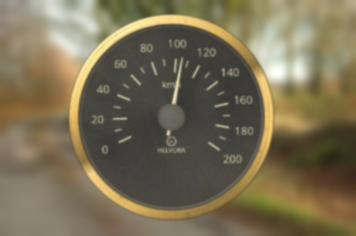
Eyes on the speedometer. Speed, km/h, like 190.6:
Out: 105
